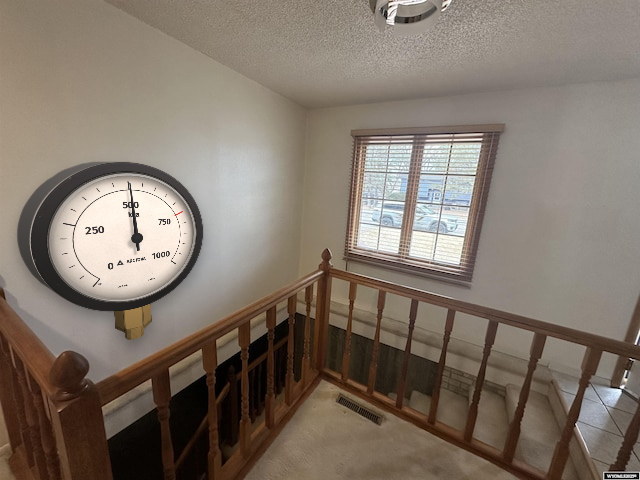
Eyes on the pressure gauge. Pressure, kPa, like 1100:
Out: 500
